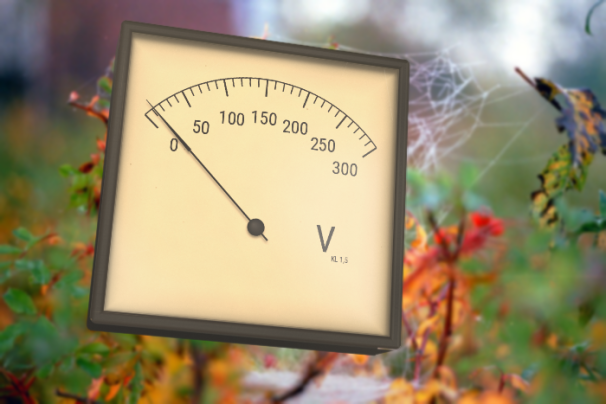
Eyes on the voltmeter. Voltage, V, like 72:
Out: 10
